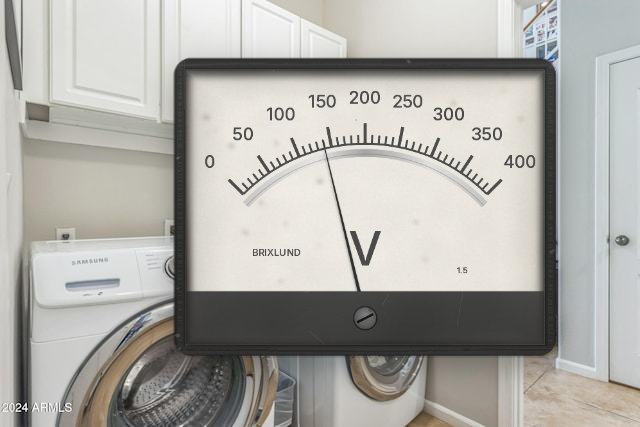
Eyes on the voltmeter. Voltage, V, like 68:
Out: 140
